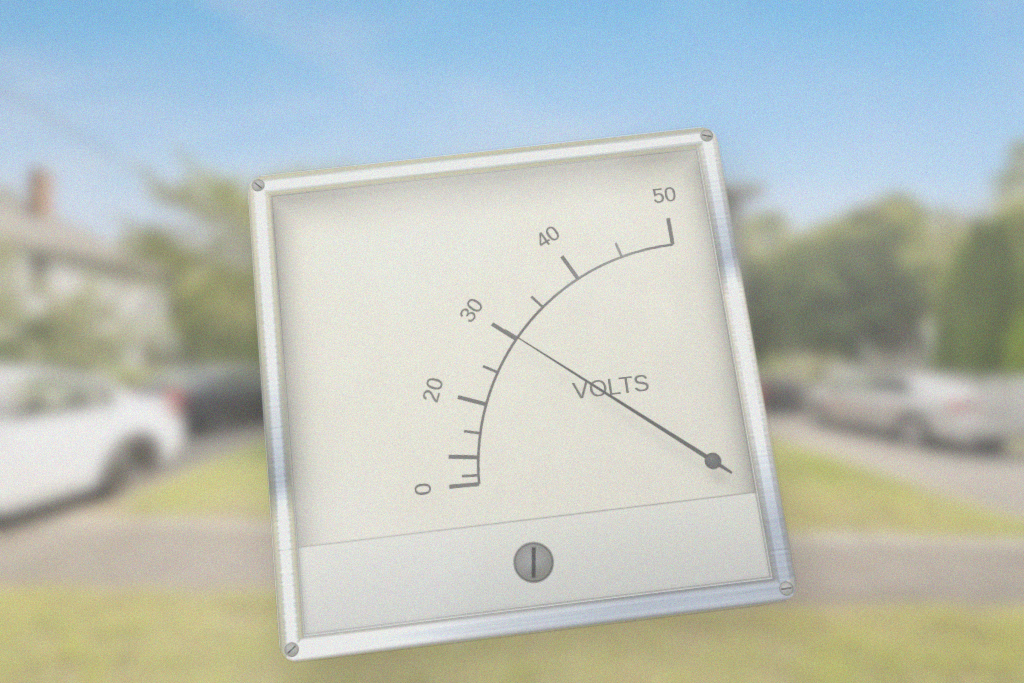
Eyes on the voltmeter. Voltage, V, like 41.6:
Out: 30
